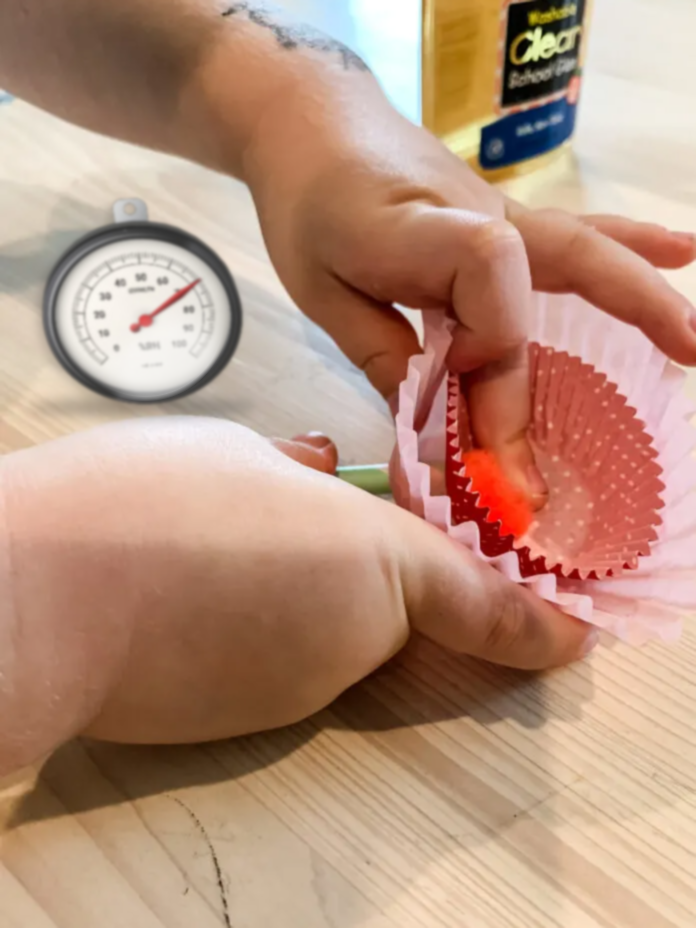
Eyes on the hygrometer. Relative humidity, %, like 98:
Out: 70
